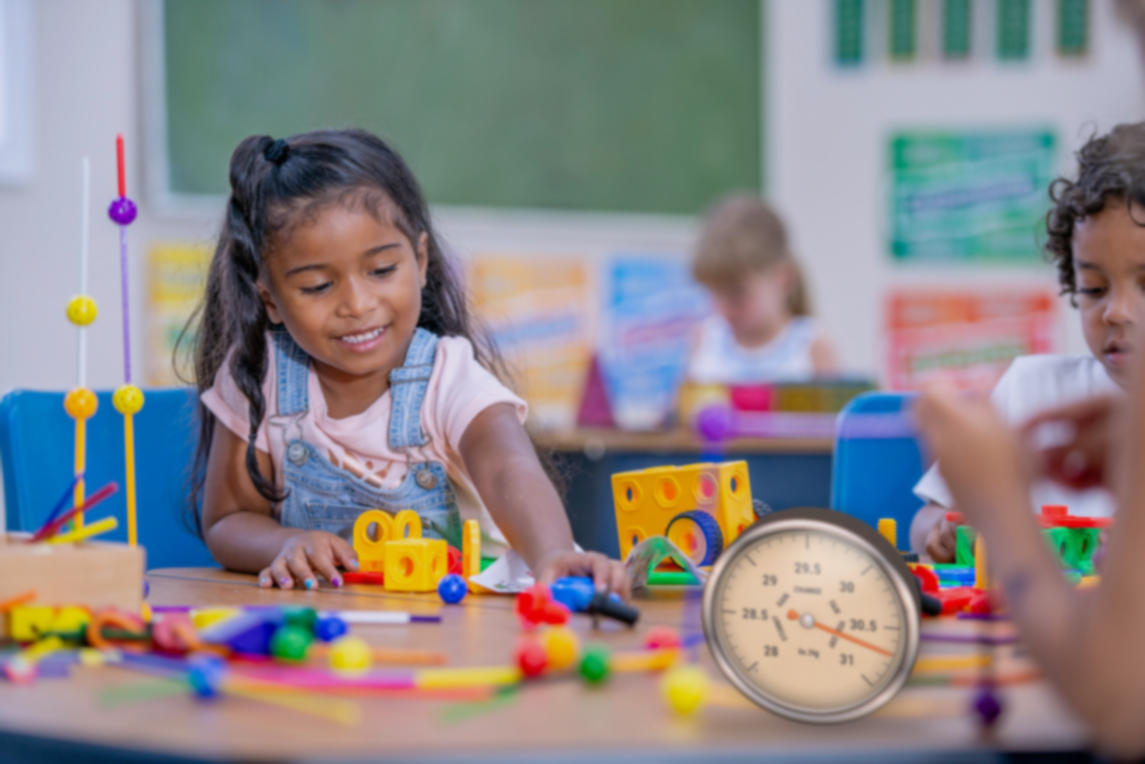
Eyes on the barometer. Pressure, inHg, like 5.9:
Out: 30.7
